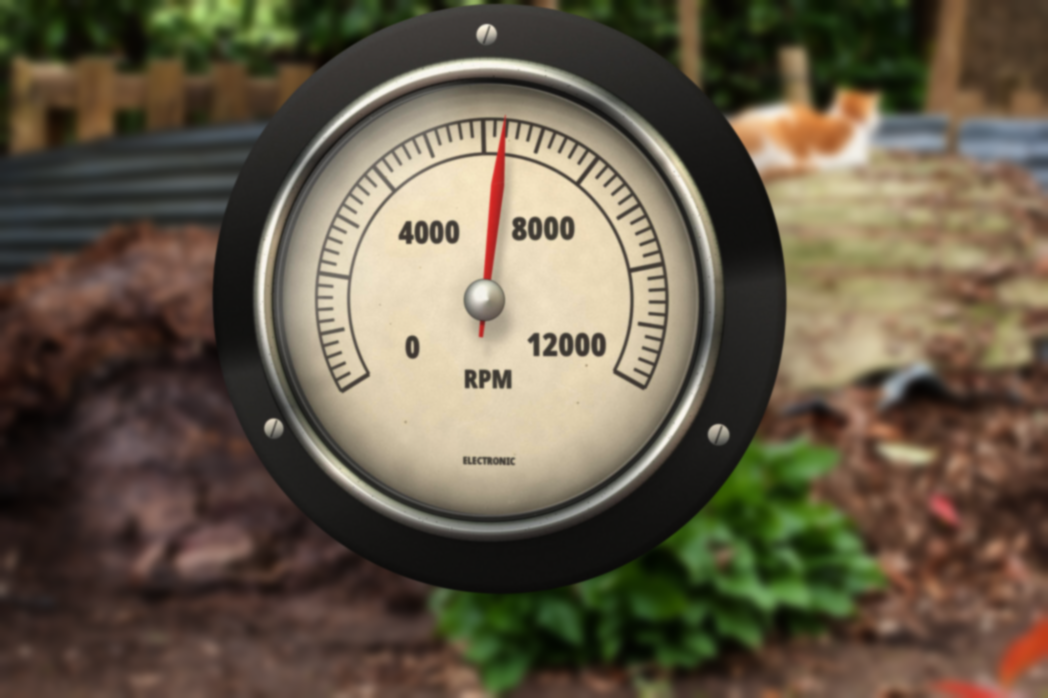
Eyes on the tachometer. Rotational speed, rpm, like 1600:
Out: 6400
